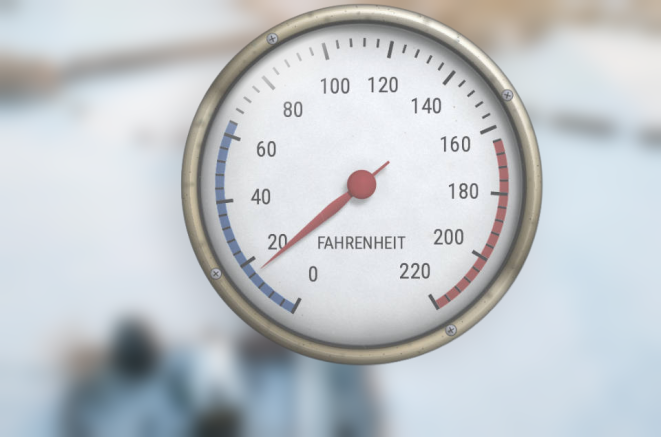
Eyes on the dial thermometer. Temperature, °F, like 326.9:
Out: 16
